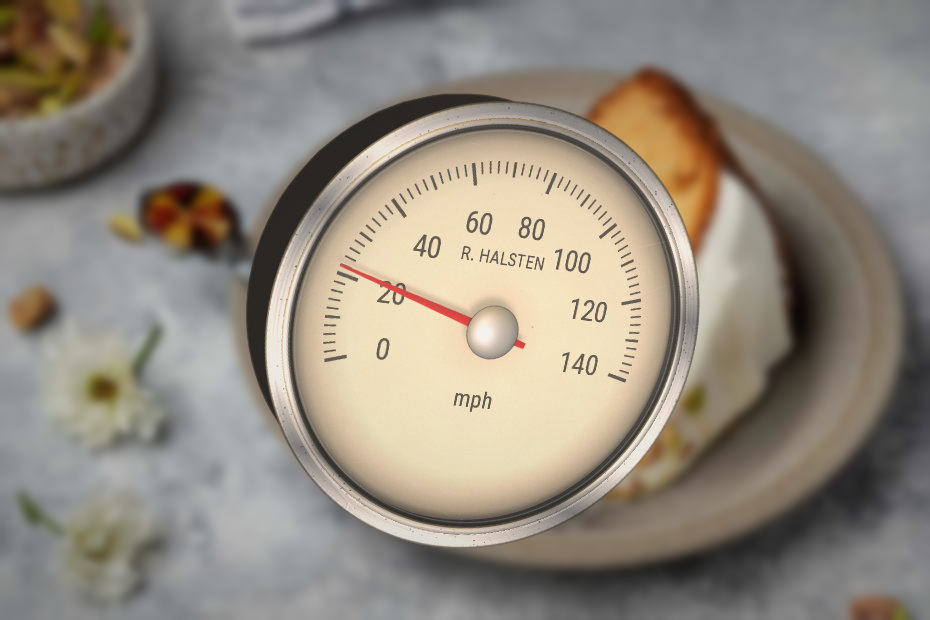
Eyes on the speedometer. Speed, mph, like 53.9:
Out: 22
